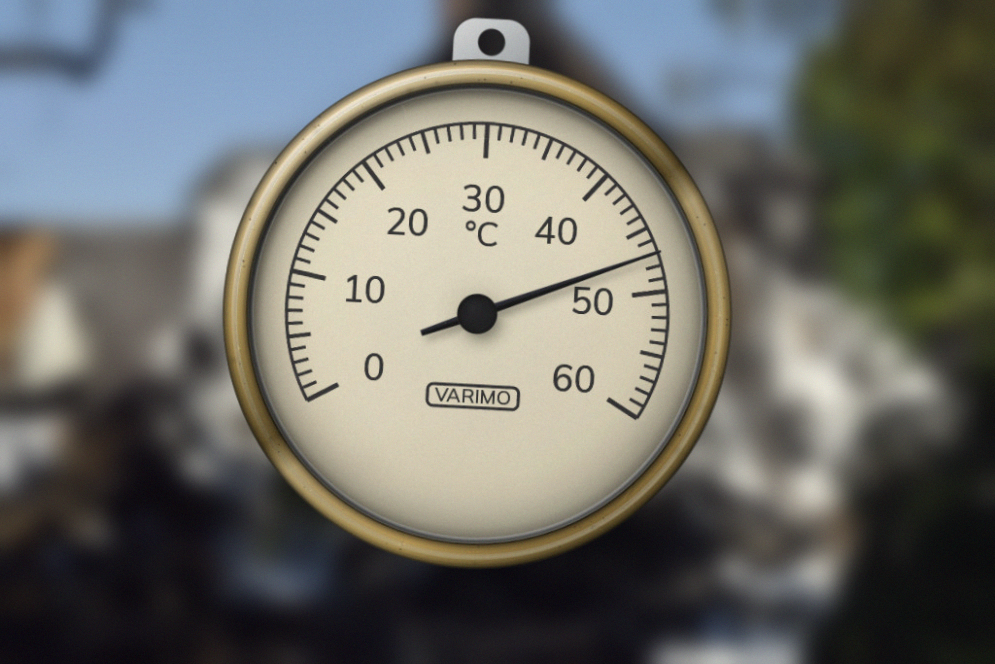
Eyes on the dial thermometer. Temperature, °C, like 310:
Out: 47
